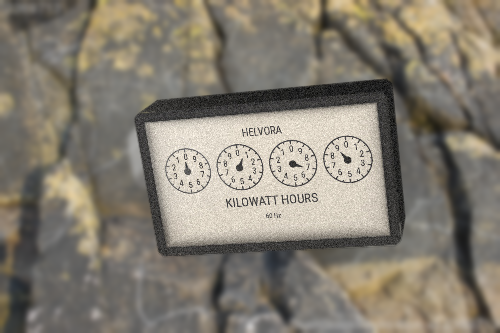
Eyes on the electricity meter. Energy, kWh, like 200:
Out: 69
